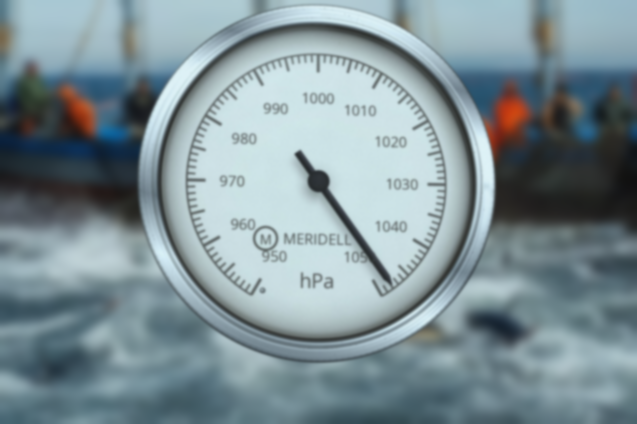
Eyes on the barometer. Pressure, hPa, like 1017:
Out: 1048
